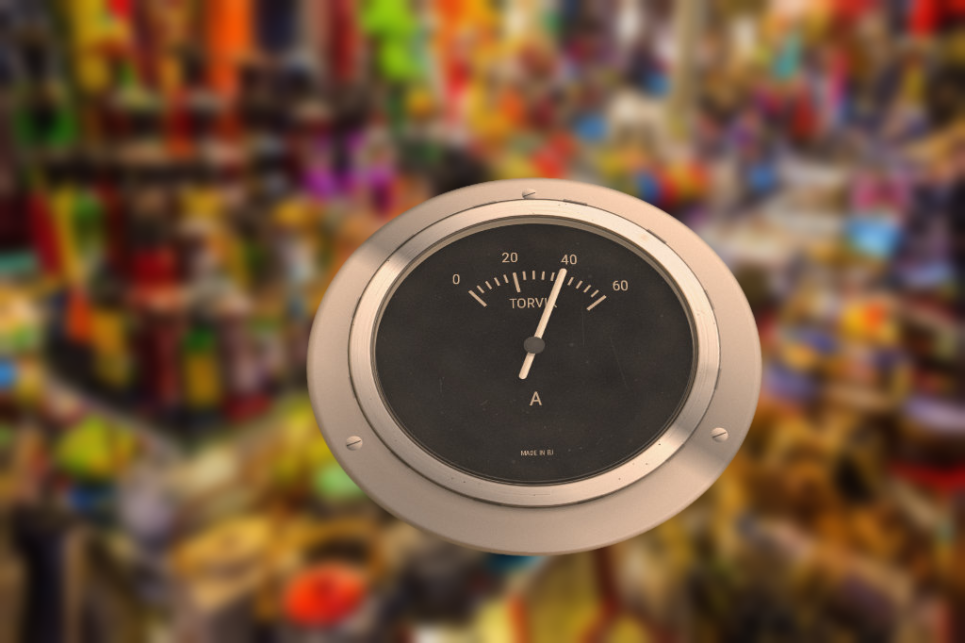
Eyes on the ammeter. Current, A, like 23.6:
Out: 40
